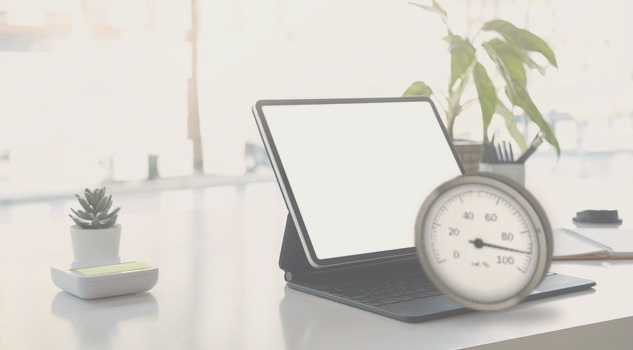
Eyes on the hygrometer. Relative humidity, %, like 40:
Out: 90
